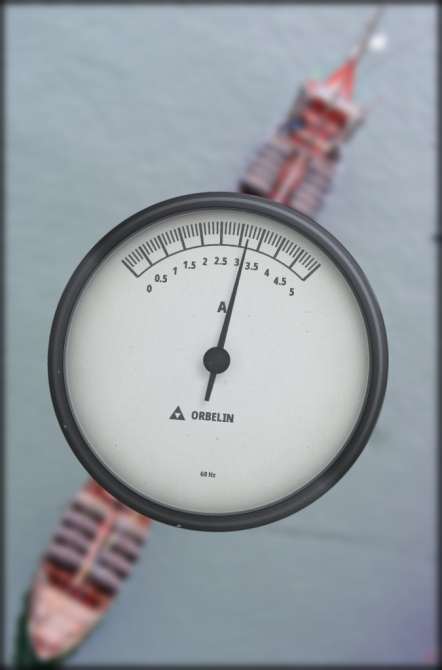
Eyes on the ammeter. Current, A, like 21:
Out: 3.2
